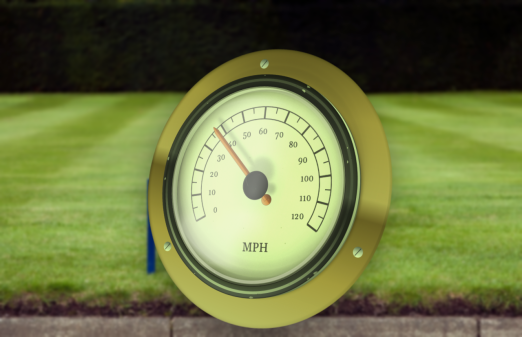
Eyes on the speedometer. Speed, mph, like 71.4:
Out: 37.5
